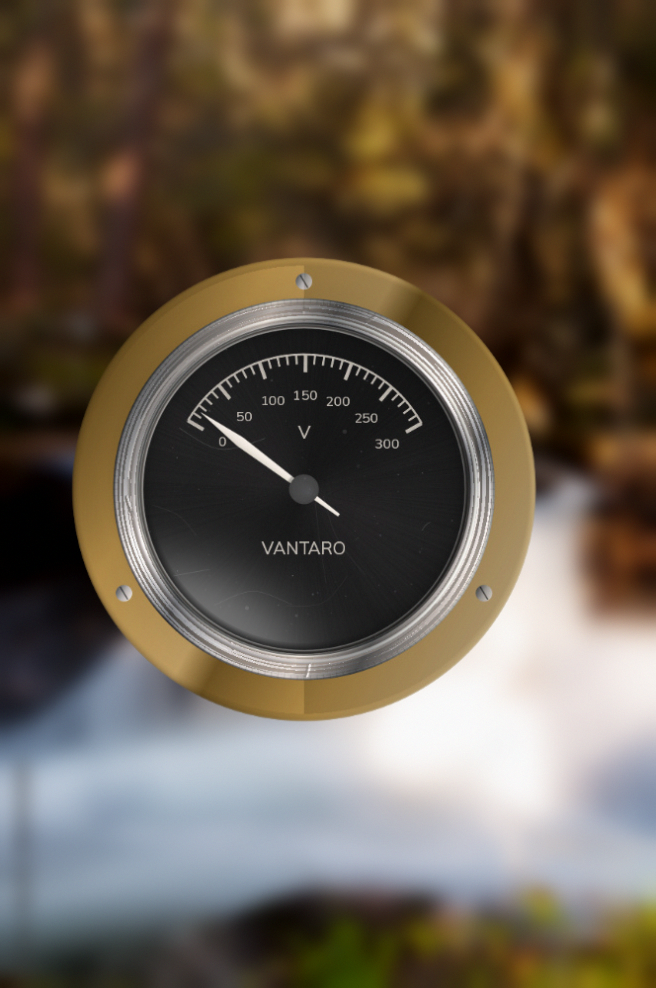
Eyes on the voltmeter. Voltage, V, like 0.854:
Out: 15
